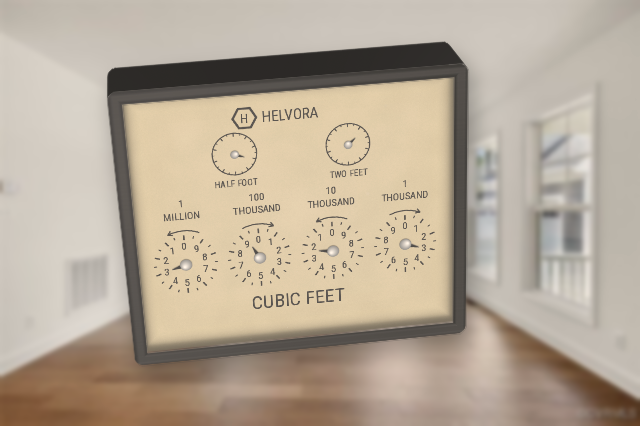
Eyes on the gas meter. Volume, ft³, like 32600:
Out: 292300
